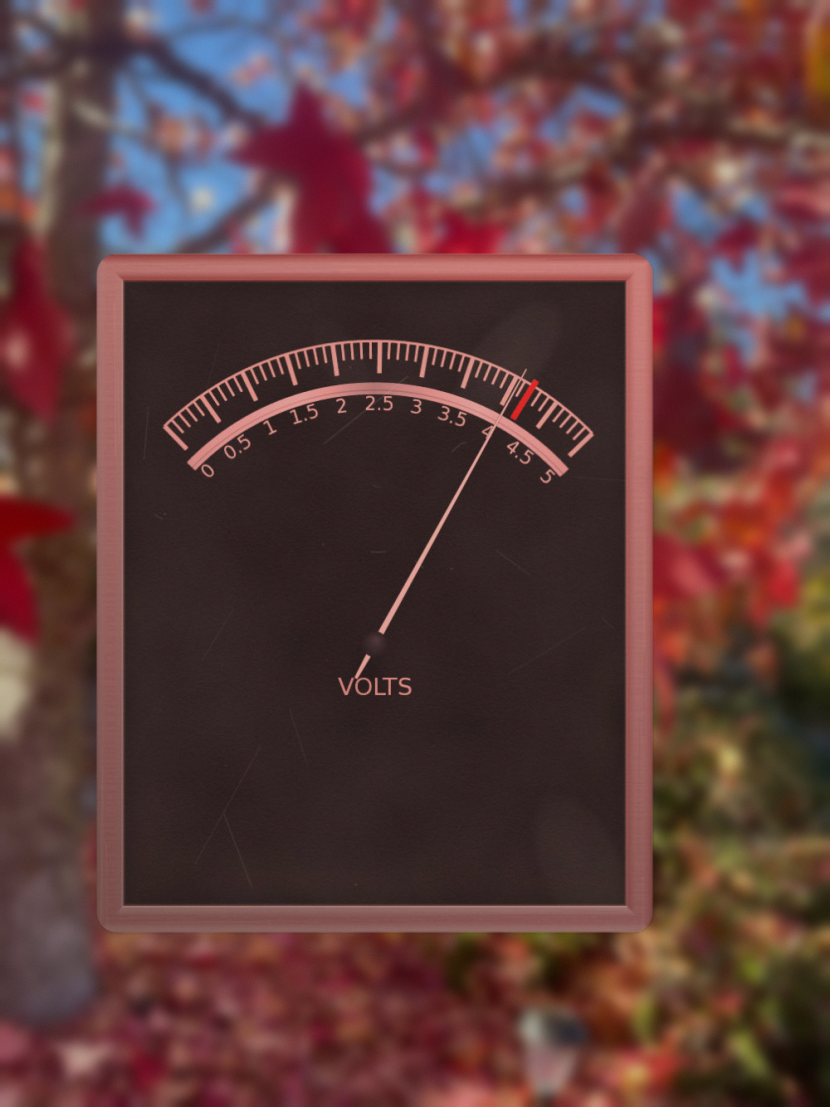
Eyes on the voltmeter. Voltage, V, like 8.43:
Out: 4.05
